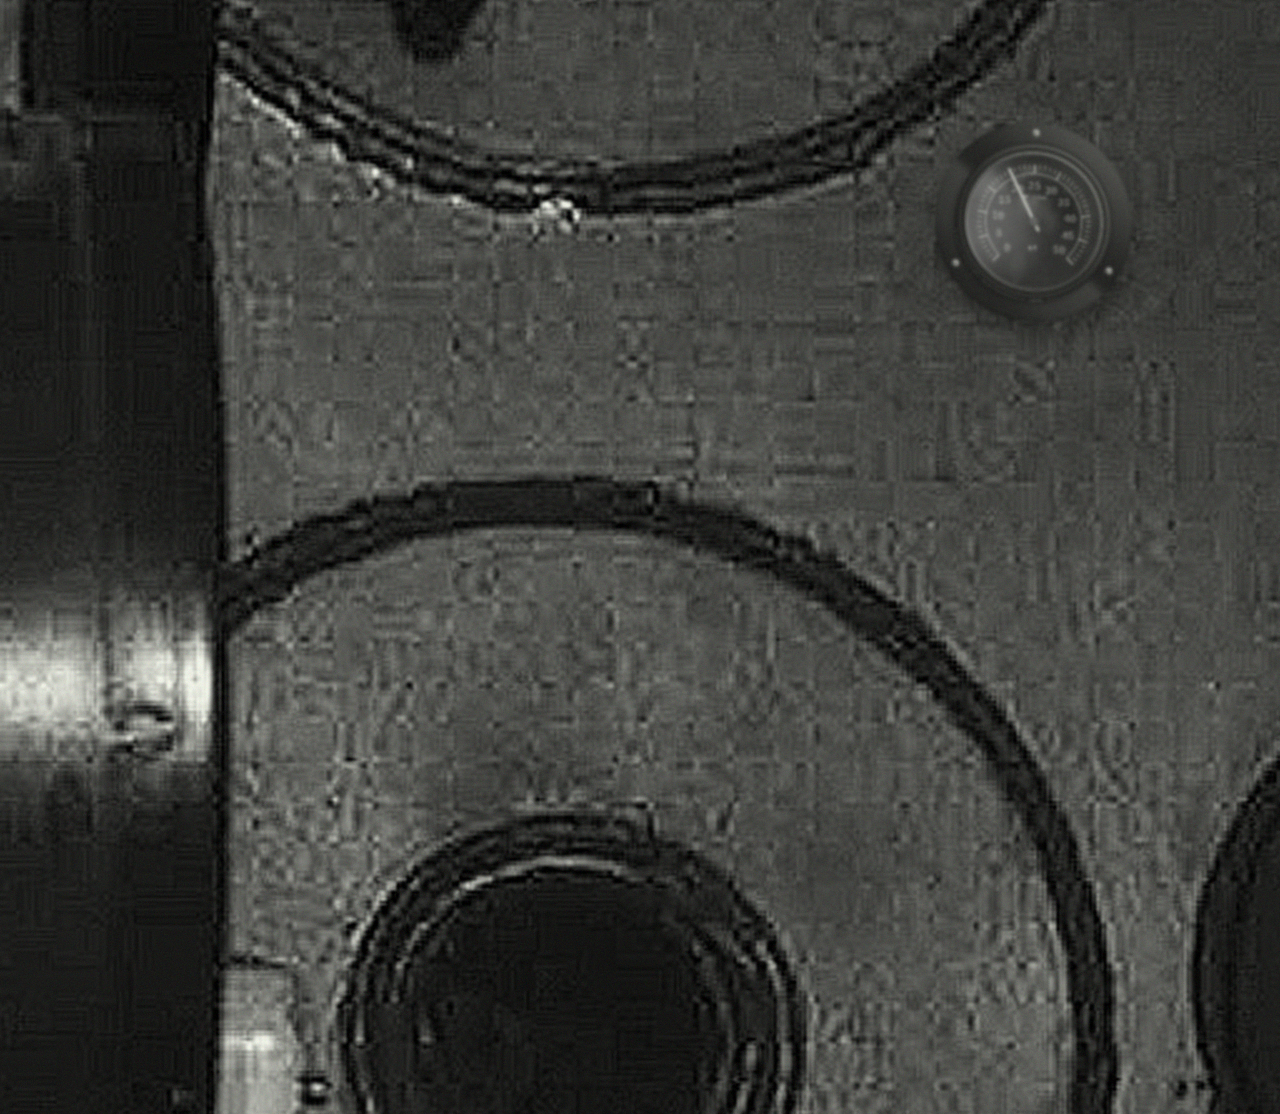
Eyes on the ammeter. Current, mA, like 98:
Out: 20
